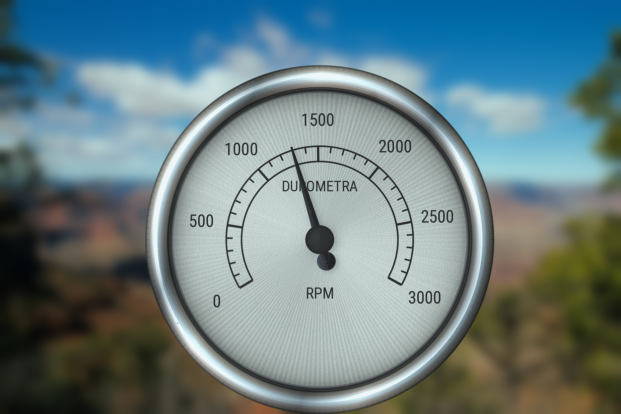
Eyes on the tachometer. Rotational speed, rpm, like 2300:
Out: 1300
